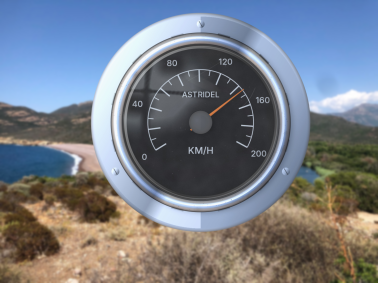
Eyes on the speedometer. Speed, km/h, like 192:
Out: 145
